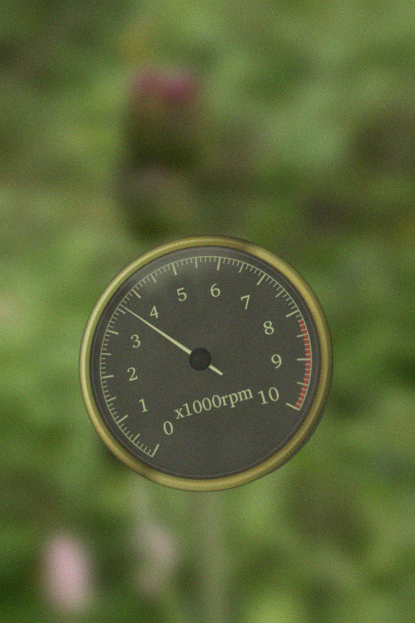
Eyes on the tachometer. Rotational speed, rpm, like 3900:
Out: 3600
